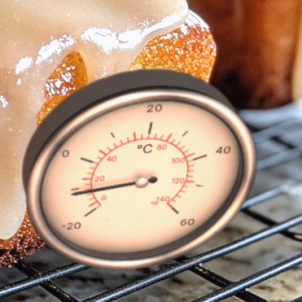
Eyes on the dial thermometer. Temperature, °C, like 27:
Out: -10
